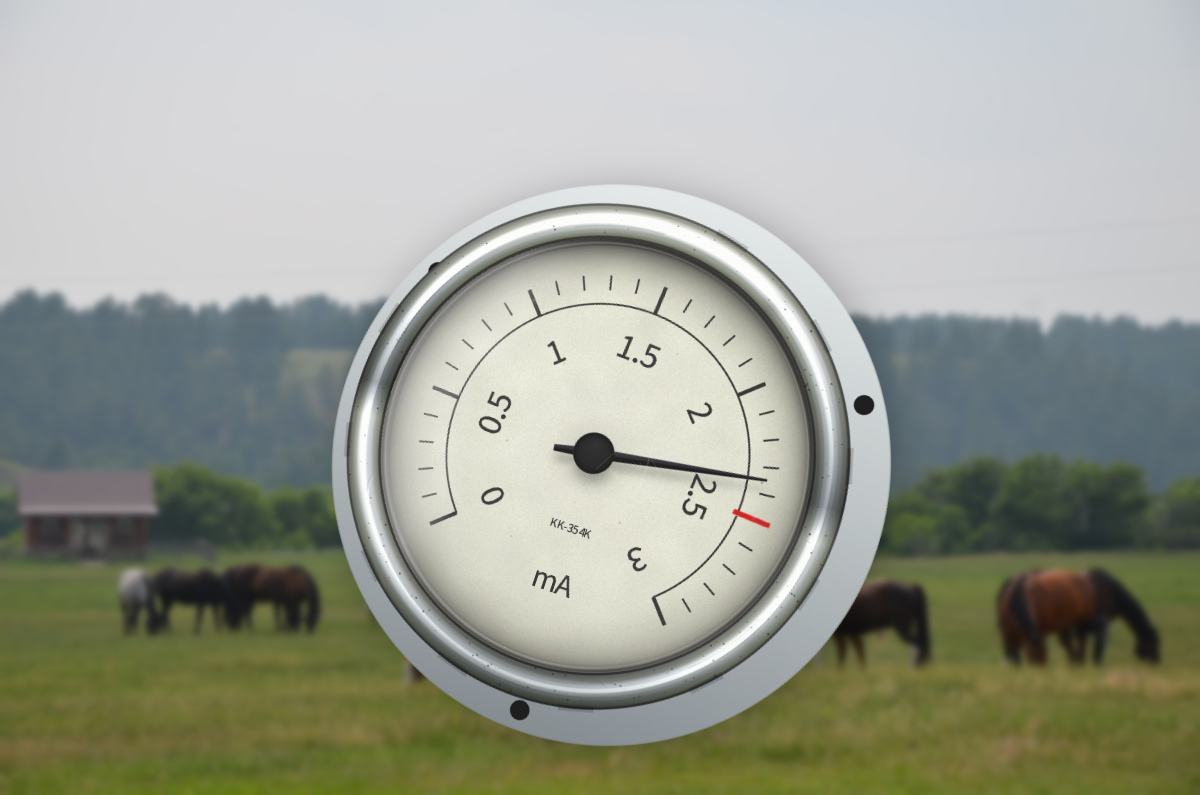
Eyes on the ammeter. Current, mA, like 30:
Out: 2.35
